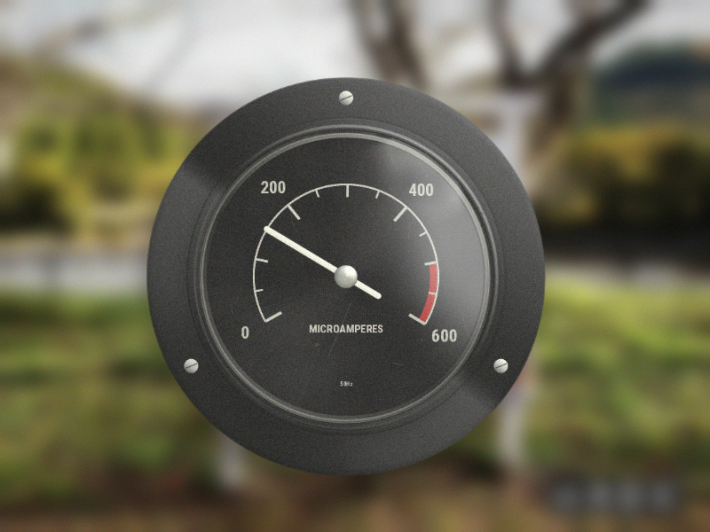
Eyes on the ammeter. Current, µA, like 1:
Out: 150
